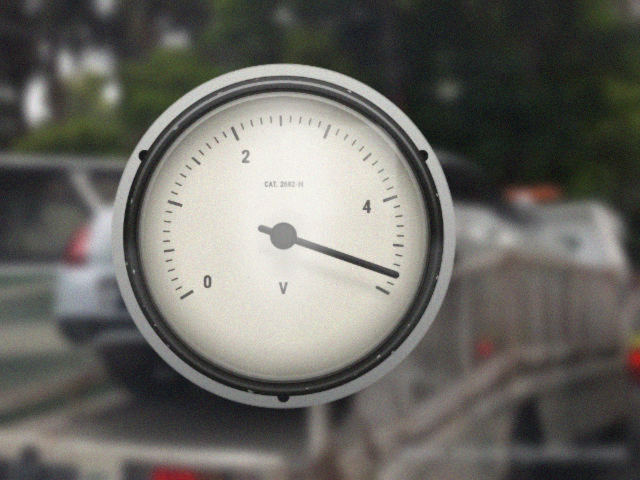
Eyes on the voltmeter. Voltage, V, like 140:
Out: 4.8
